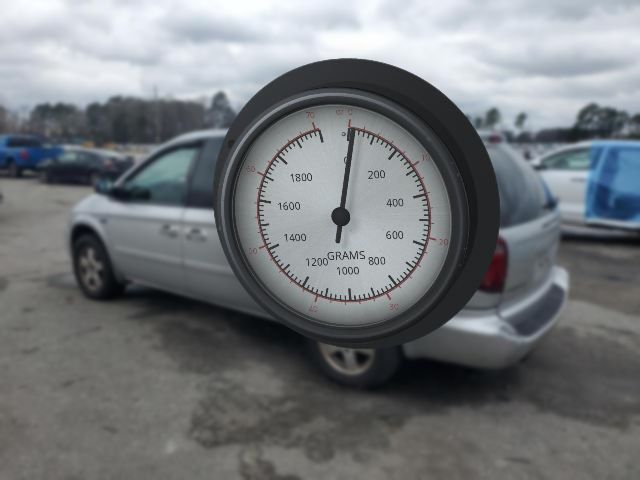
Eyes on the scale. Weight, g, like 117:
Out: 20
